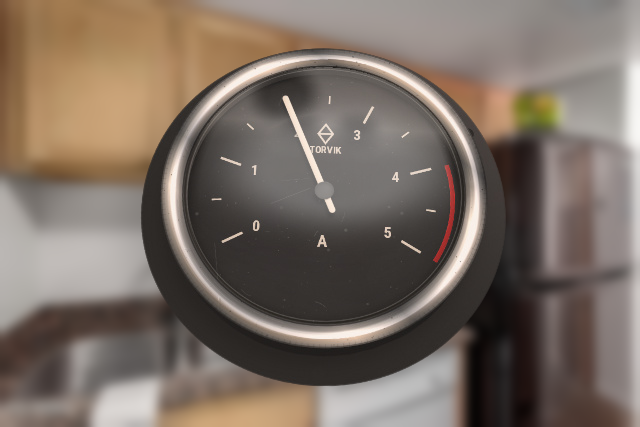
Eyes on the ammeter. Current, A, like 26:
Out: 2
